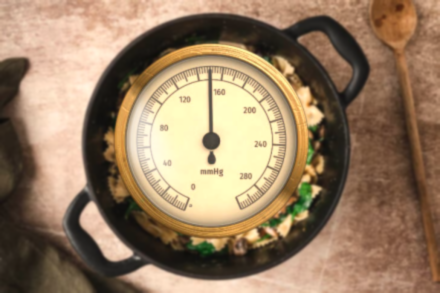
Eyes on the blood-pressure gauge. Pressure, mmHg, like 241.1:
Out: 150
